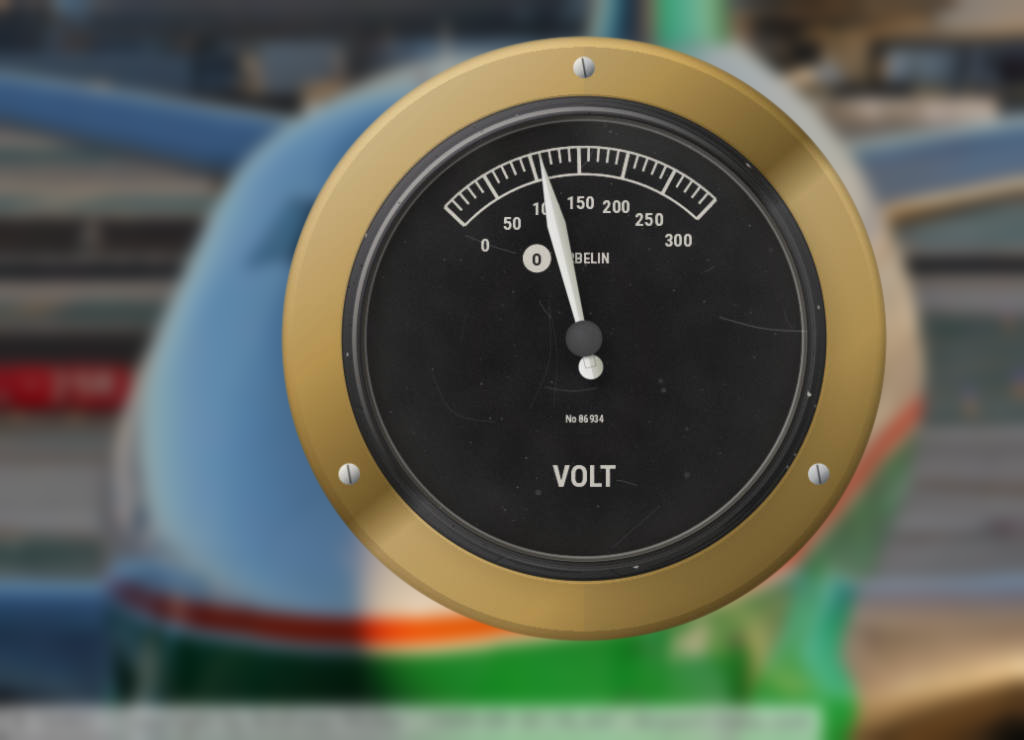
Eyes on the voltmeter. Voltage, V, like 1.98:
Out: 110
